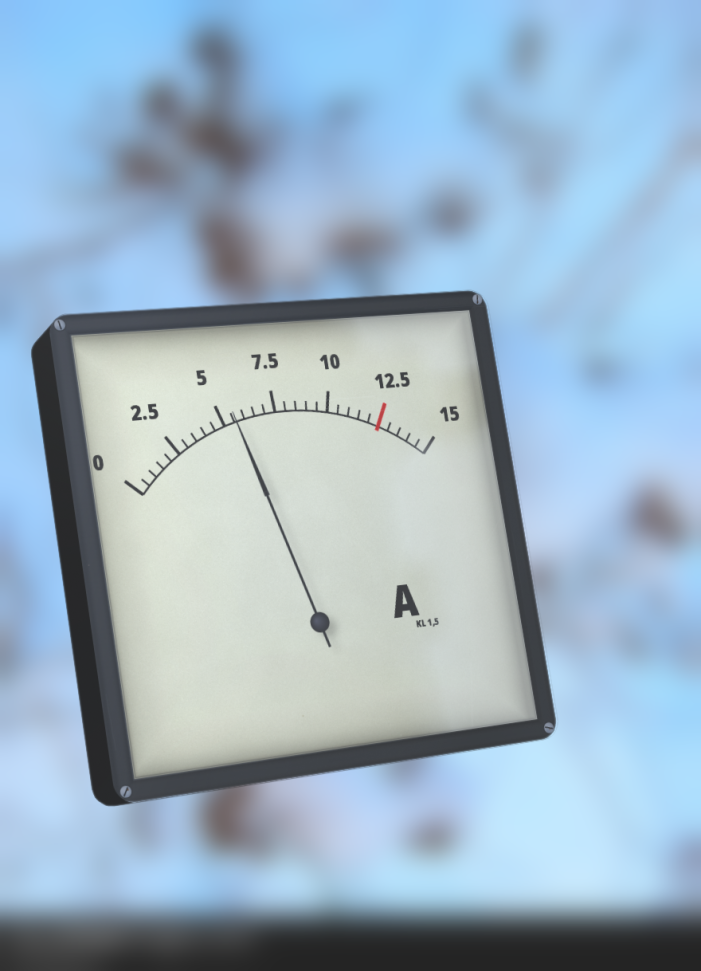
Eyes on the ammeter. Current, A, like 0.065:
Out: 5.5
